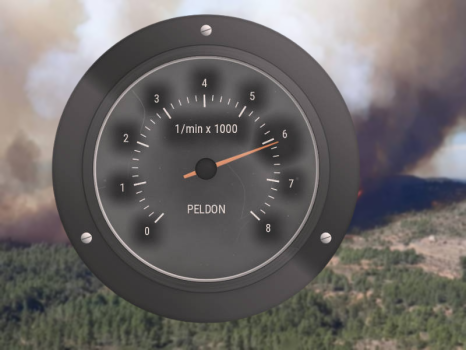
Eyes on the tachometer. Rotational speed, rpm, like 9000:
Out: 6100
